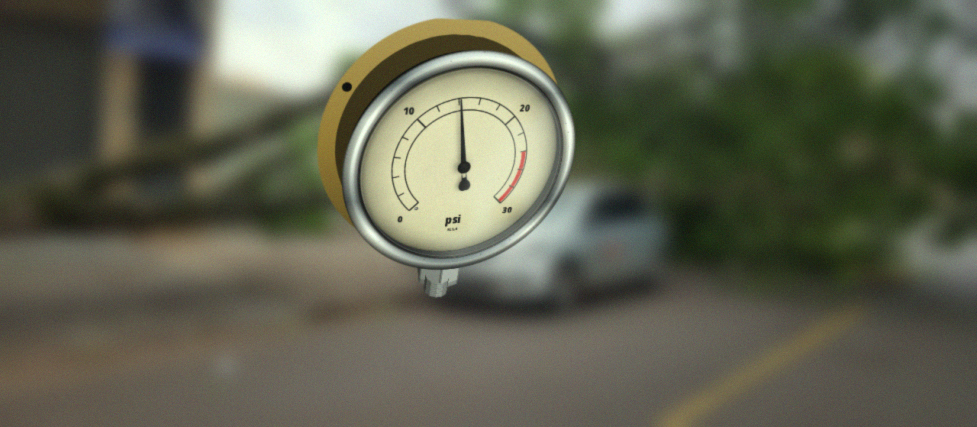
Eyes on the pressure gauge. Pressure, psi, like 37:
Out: 14
